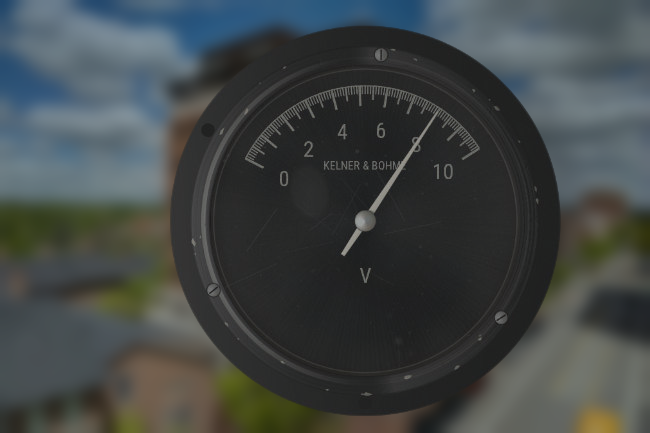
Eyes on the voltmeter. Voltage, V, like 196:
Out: 8
